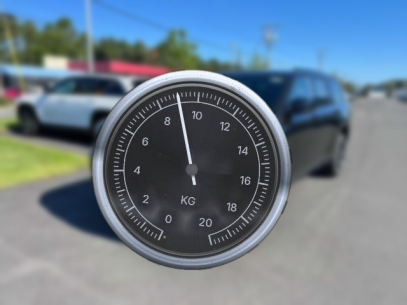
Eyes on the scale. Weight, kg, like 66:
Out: 9
